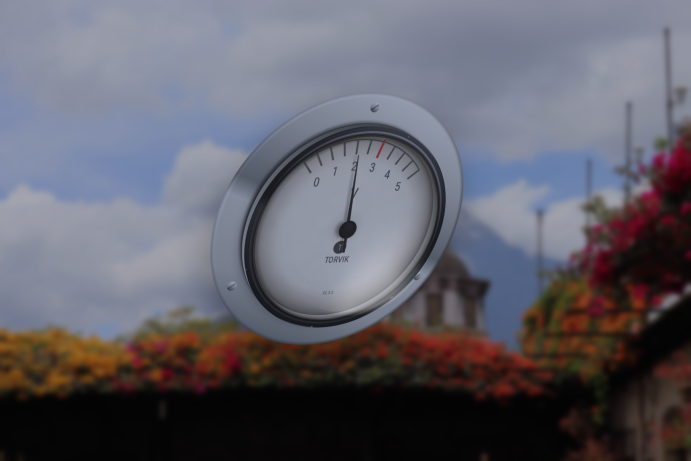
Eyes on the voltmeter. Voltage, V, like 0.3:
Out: 2
